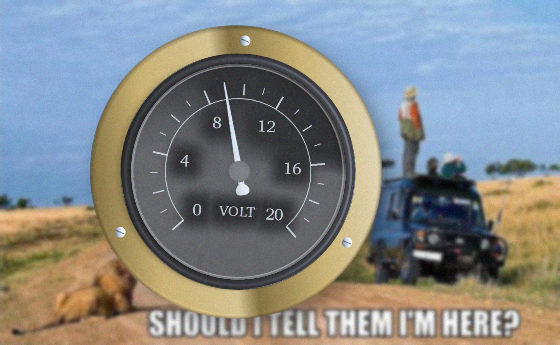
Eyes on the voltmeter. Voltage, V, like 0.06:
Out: 9
